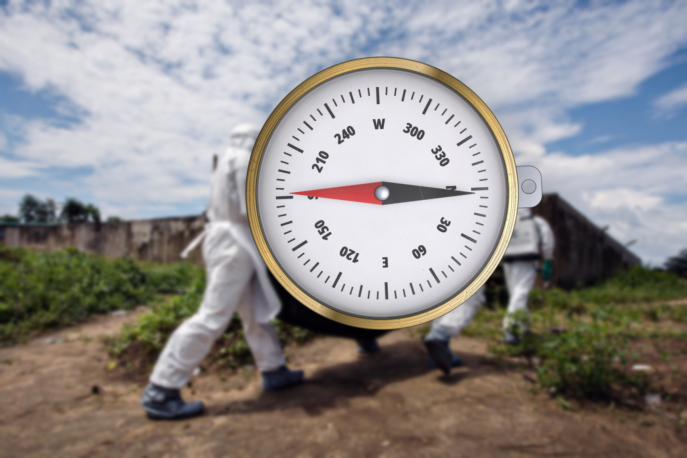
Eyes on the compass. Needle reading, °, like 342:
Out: 182.5
